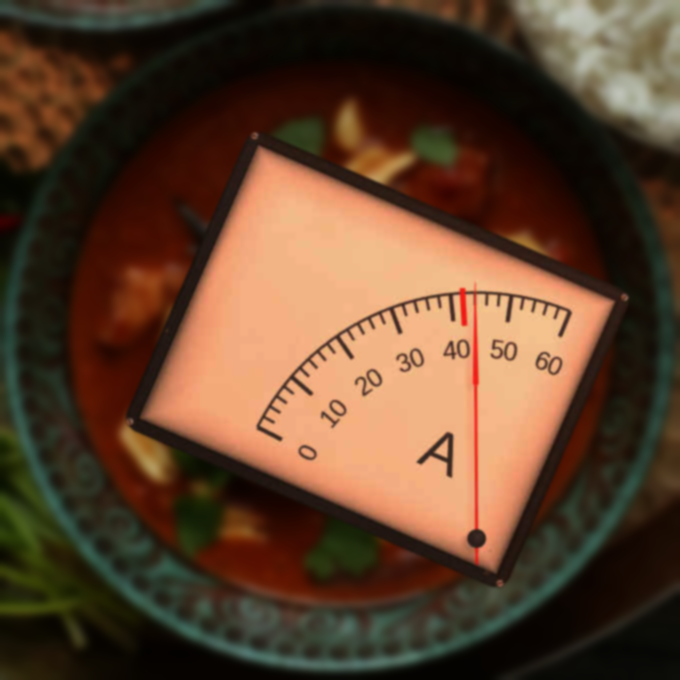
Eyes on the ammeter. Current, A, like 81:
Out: 44
